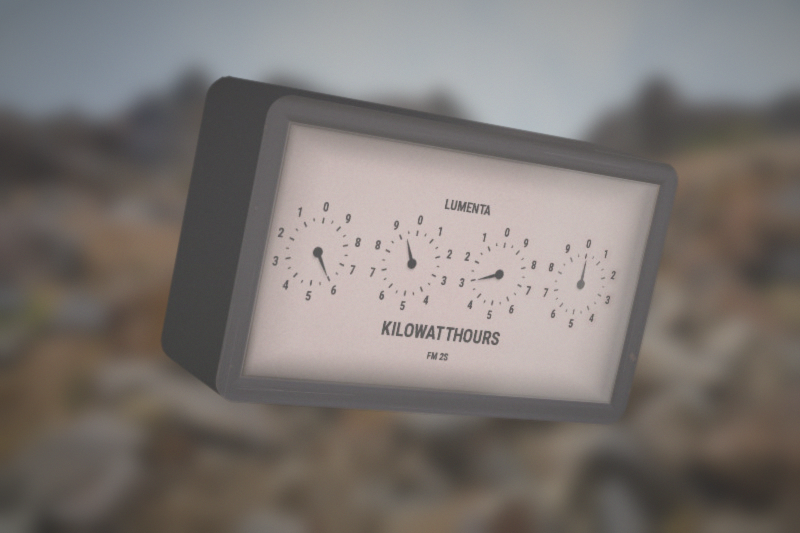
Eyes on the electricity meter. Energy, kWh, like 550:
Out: 5930
